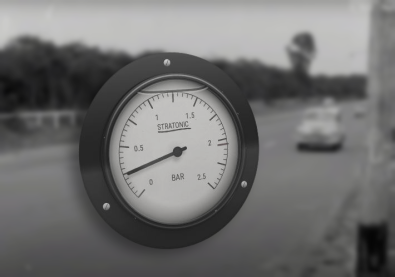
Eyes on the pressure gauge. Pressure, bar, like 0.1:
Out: 0.25
